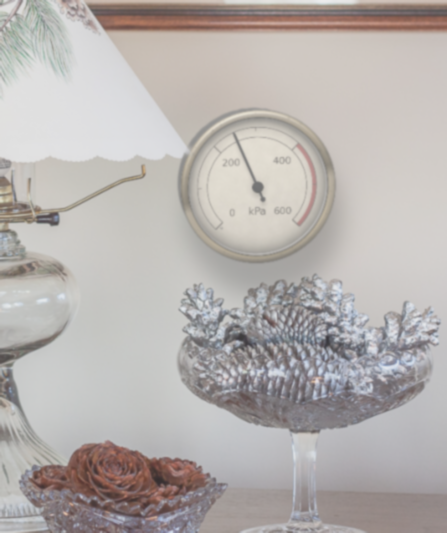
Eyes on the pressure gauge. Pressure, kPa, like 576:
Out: 250
